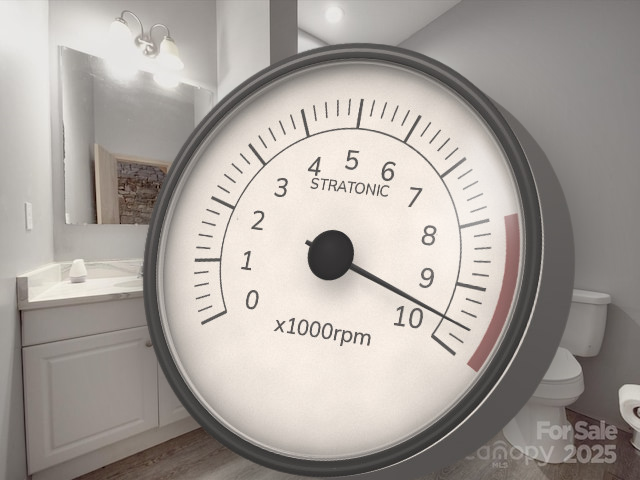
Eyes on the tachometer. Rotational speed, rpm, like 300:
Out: 9600
